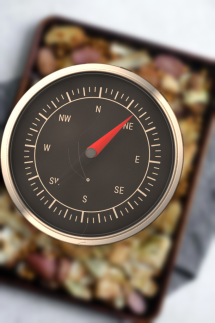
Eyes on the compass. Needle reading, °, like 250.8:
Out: 40
